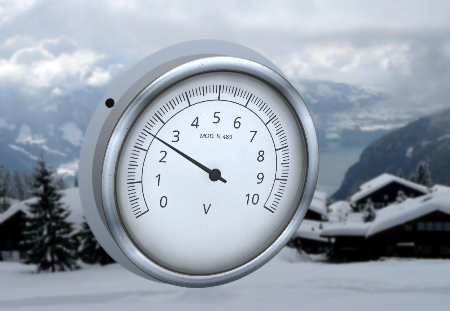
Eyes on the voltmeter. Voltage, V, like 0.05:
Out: 2.5
